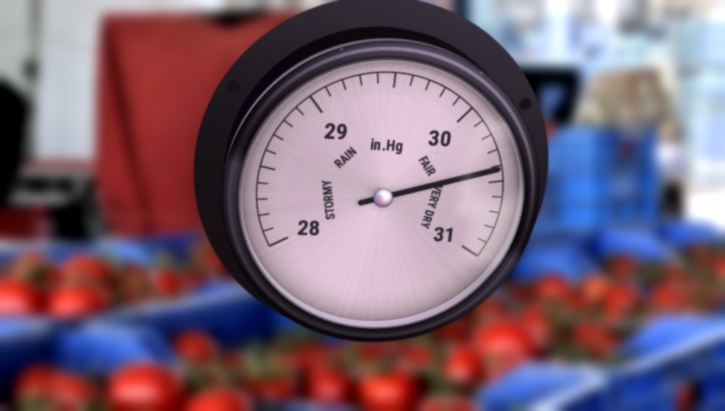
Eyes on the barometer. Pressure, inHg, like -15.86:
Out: 30.4
